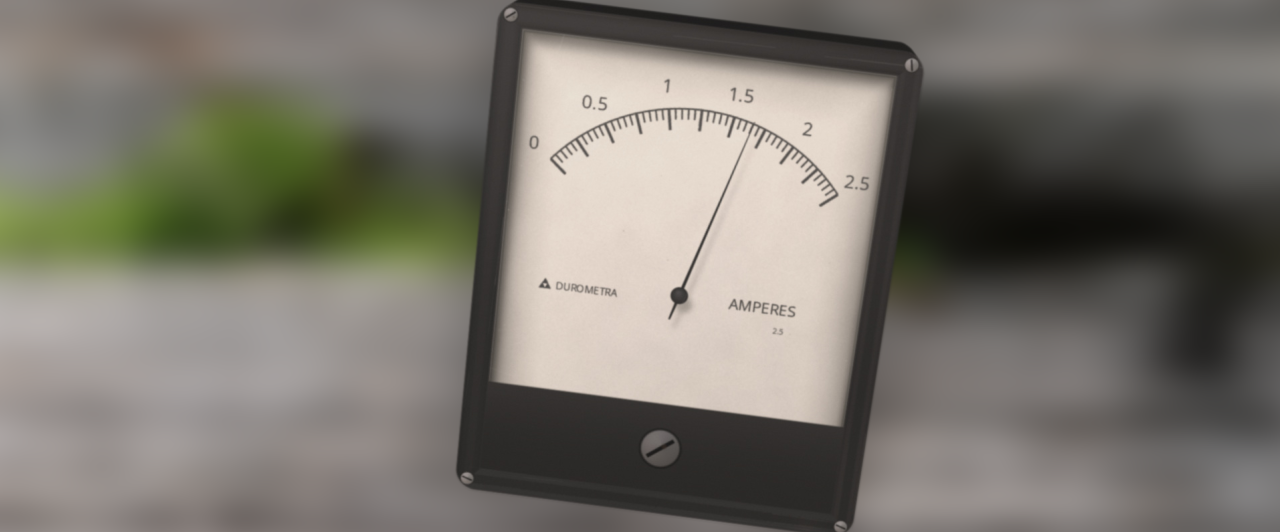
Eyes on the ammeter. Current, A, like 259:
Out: 1.65
